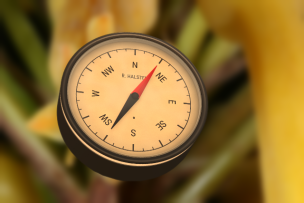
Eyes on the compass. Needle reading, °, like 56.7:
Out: 30
